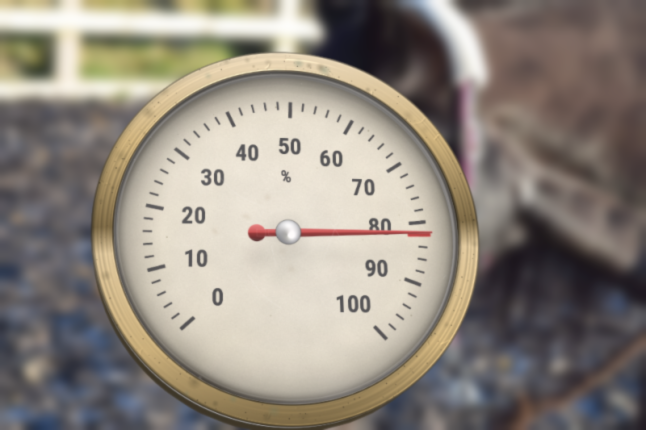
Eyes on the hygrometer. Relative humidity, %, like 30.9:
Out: 82
